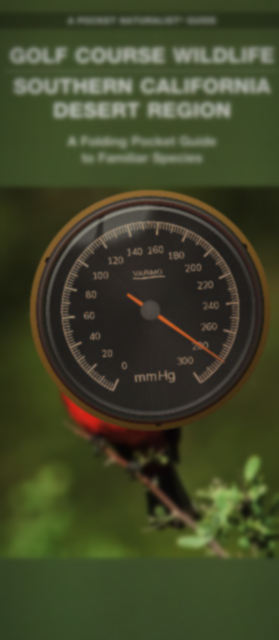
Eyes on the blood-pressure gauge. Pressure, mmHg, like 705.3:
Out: 280
